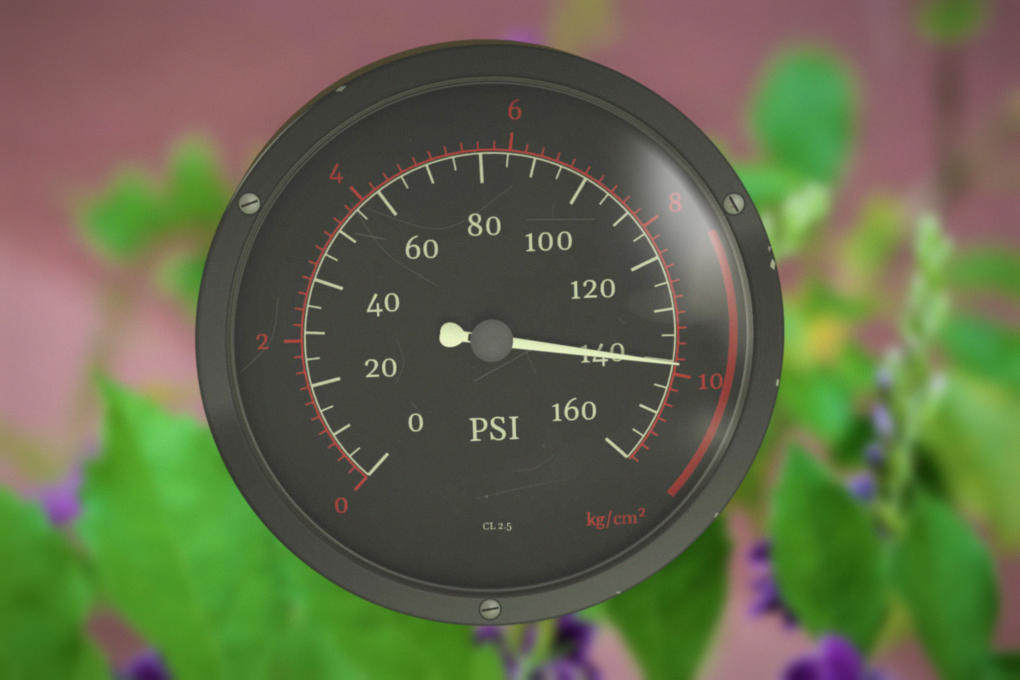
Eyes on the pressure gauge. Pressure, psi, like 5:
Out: 140
